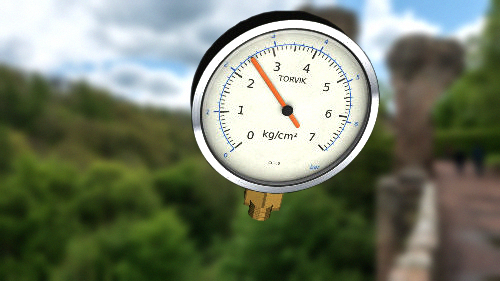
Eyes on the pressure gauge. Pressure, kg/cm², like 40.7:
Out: 2.5
